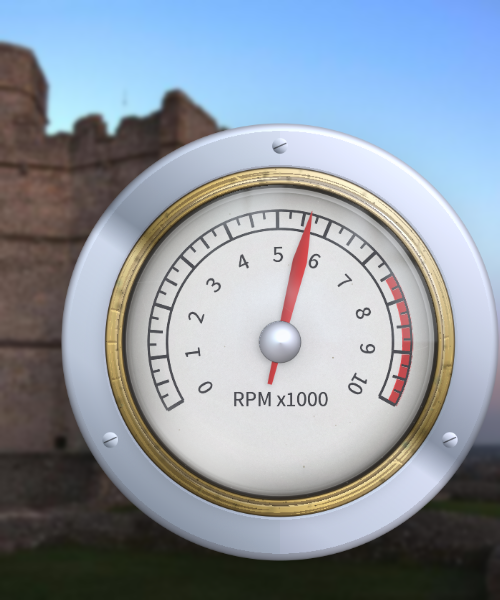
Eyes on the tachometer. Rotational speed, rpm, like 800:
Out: 5625
